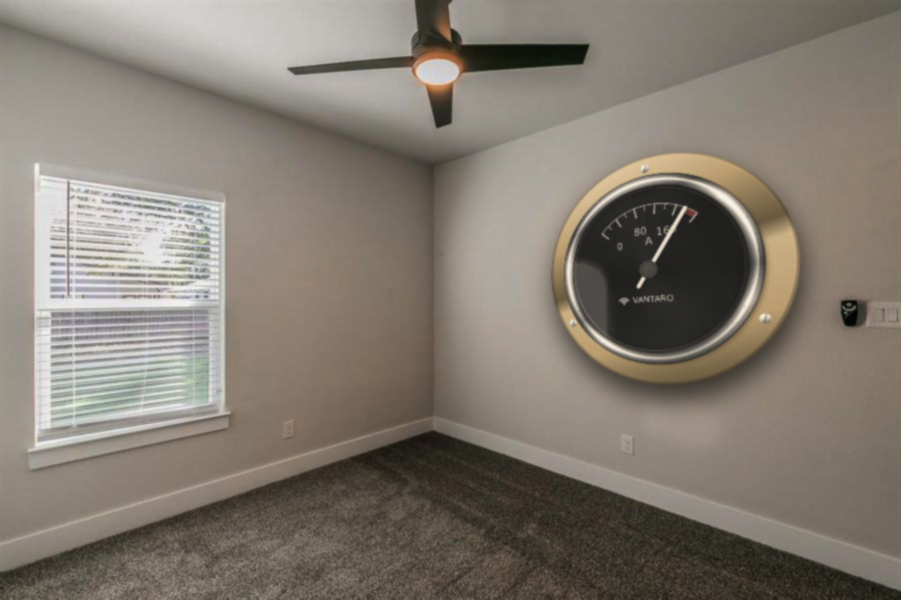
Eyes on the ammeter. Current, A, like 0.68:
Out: 180
